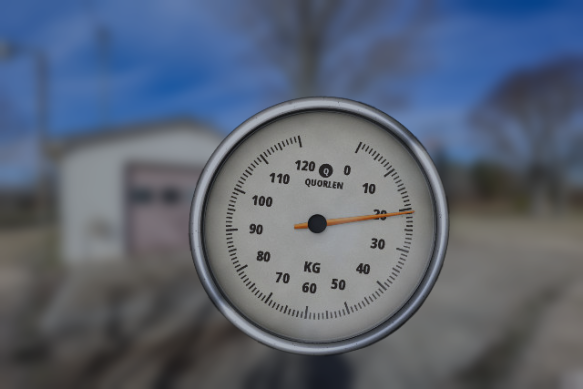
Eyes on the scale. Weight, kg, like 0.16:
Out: 21
